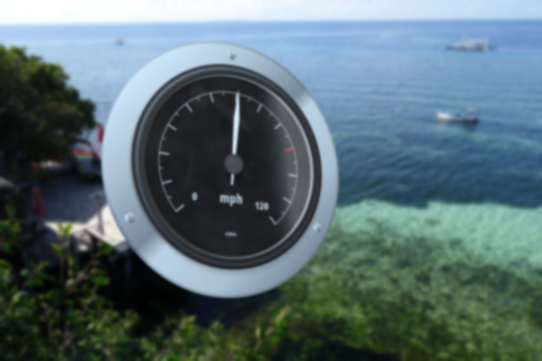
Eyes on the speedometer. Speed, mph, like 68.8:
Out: 60
